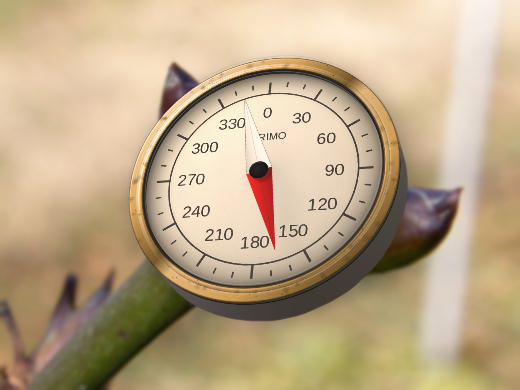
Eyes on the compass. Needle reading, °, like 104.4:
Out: 165
